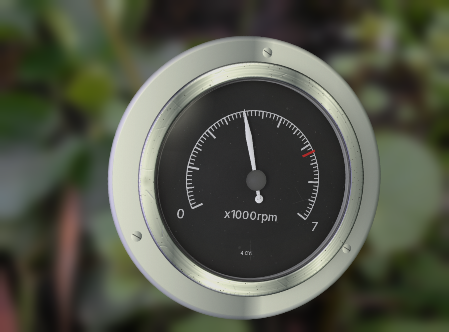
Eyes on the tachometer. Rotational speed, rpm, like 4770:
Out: 3000
